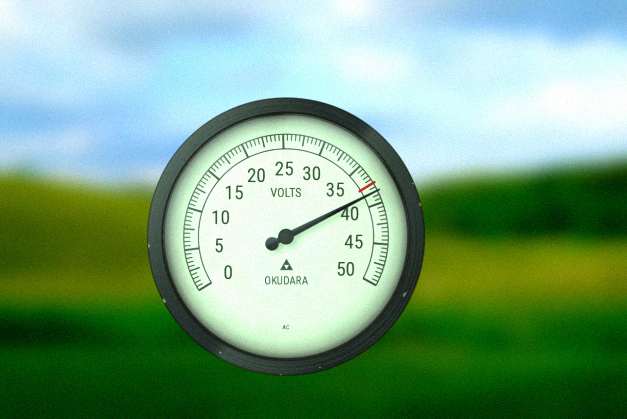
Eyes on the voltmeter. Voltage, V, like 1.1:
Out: 38.5
